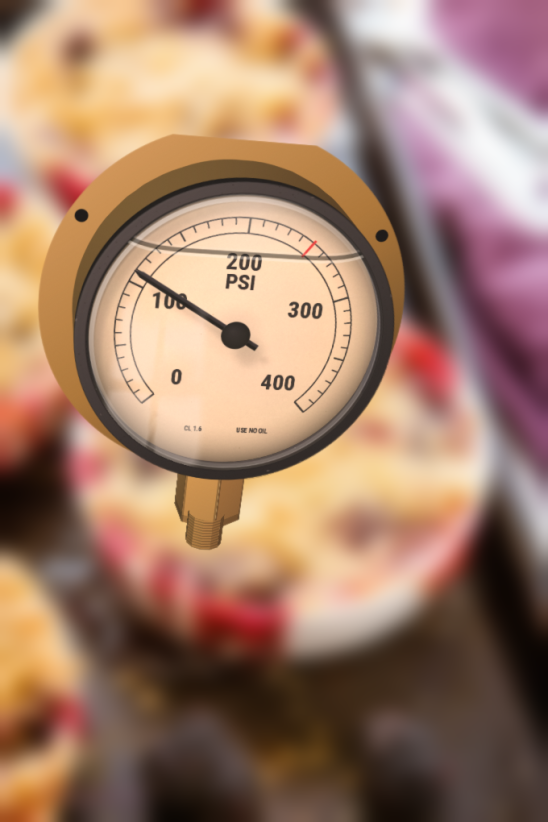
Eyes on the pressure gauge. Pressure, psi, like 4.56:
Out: 110
